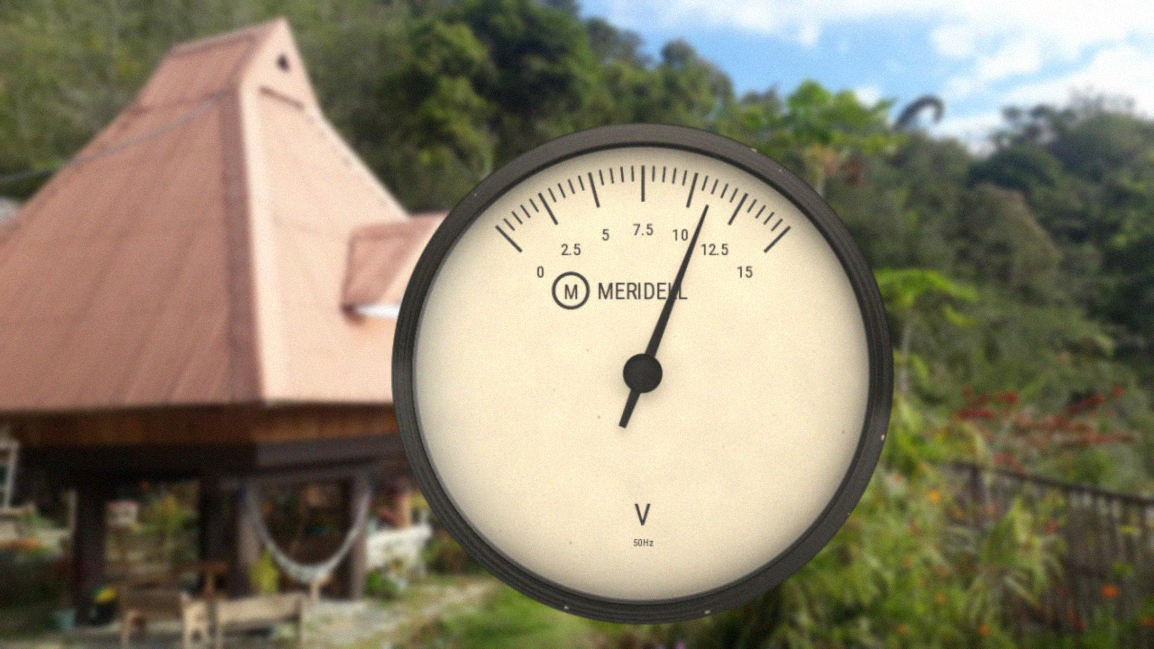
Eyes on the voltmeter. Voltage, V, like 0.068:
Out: 11
